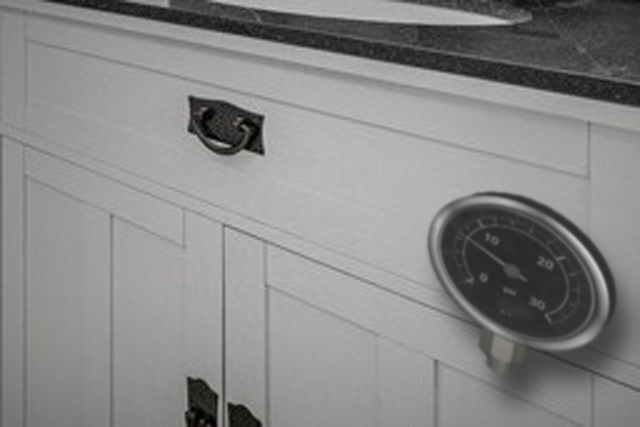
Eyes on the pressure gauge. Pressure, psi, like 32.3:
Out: 7
